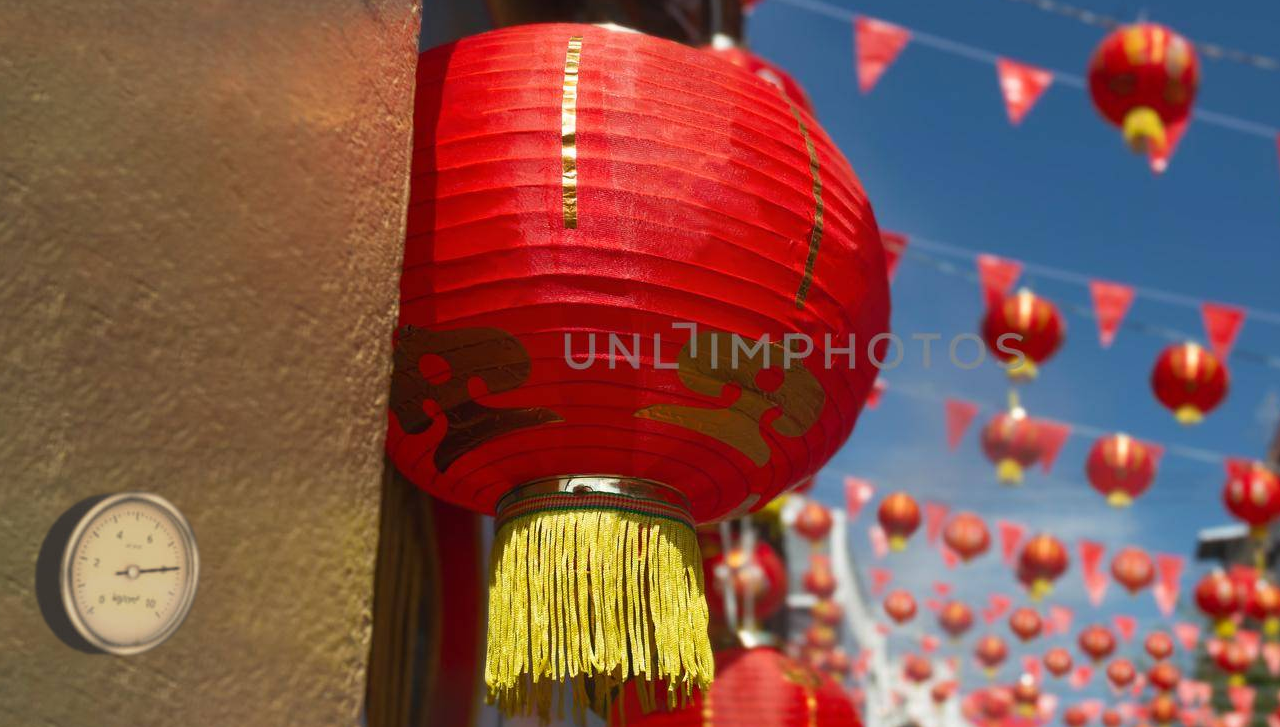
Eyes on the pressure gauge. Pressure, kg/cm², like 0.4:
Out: 8
